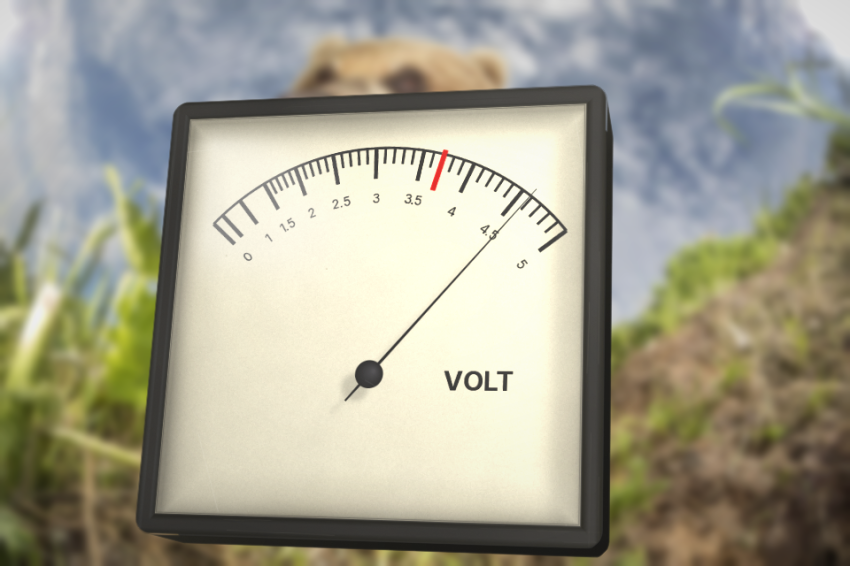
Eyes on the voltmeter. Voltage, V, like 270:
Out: 4.6
